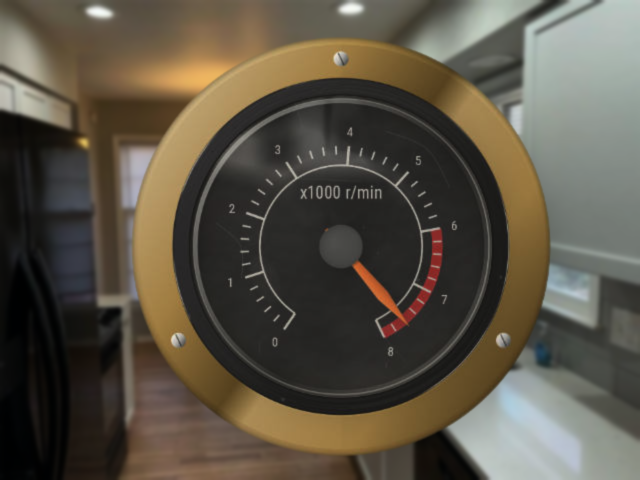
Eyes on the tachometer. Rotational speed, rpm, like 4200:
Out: 7600
